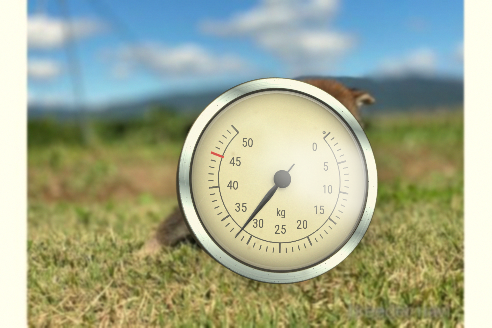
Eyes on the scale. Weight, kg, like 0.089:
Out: 32
